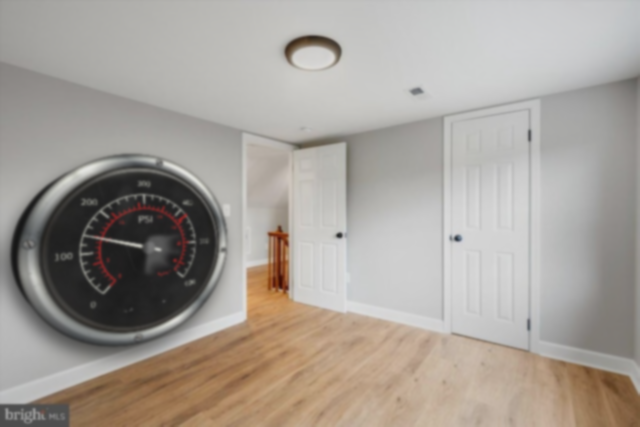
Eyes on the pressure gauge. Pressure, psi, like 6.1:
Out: 140
